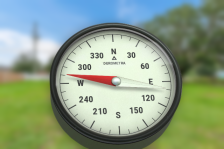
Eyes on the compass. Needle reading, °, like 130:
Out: 280
